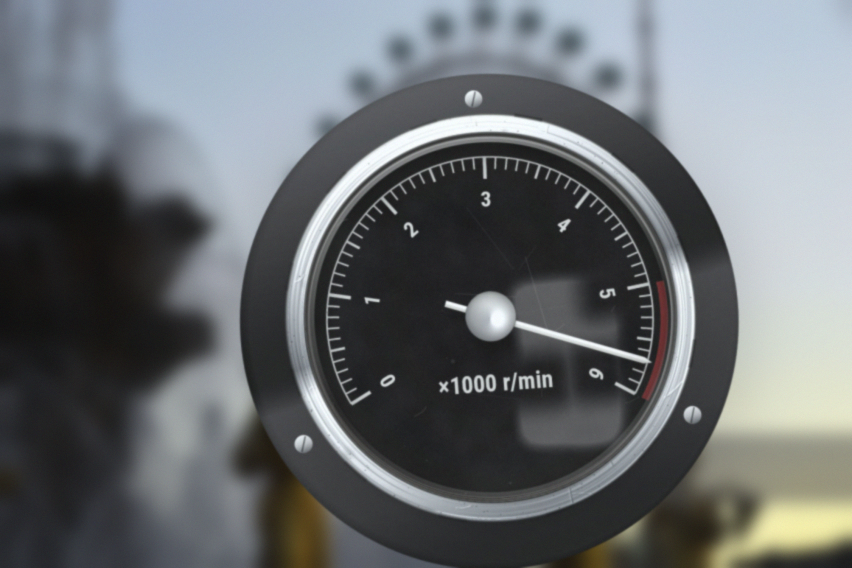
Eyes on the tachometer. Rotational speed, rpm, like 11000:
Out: 5700
